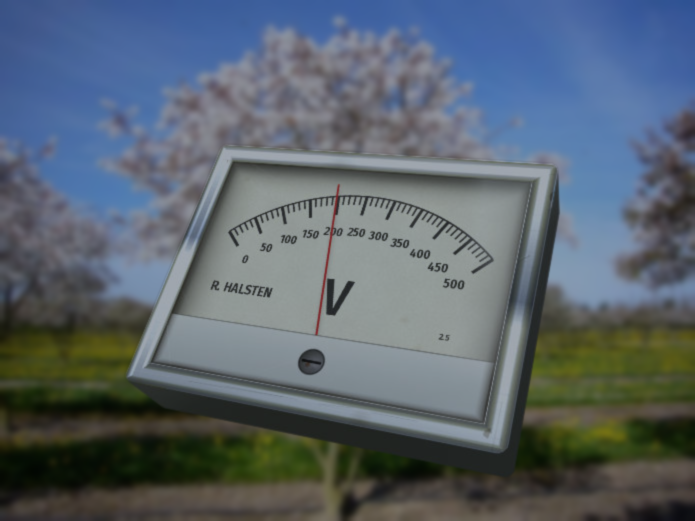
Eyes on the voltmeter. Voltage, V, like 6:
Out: 200
